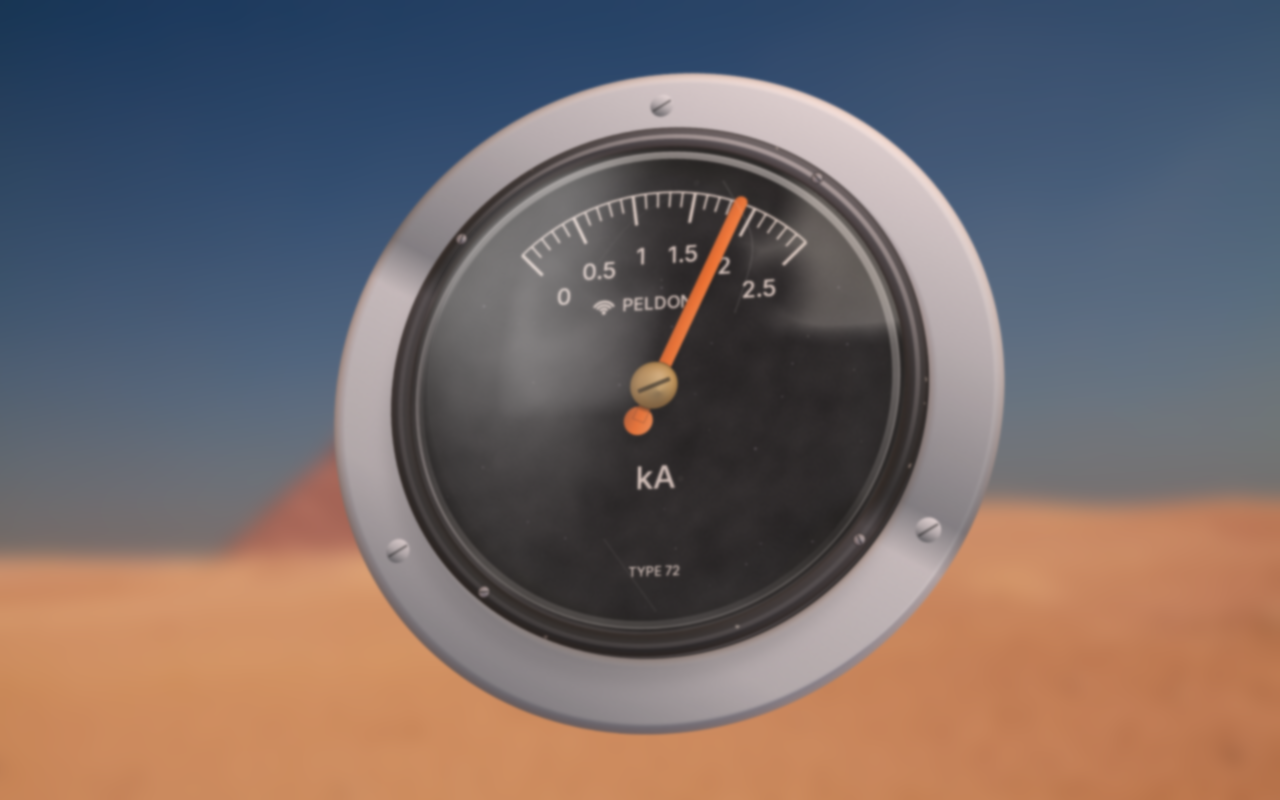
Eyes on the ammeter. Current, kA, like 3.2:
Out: 1.9
